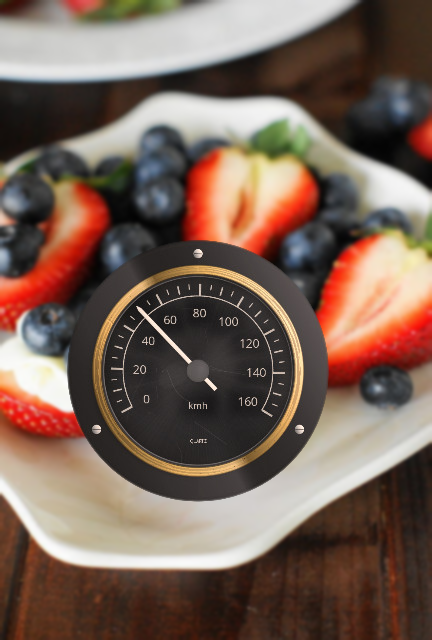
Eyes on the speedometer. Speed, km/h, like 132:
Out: 50
